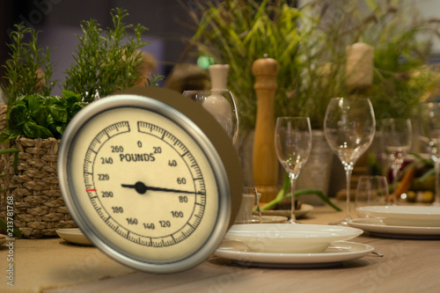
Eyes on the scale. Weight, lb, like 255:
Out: 70
